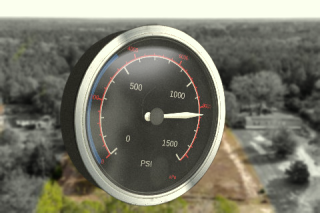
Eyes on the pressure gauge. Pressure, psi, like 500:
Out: 1200
